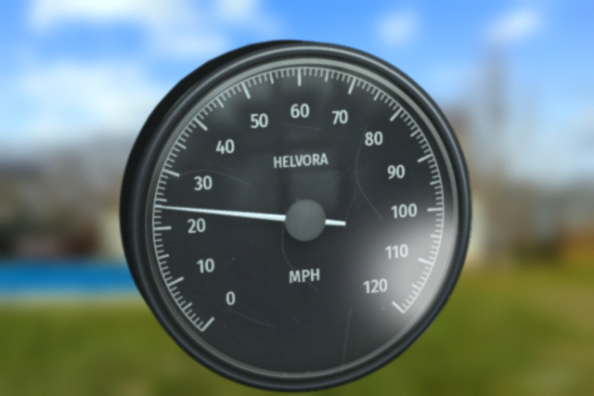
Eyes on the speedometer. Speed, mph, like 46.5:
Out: 24
